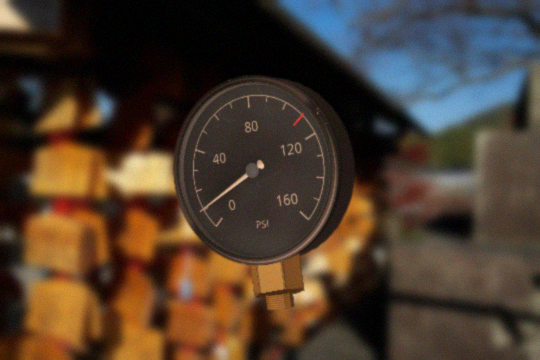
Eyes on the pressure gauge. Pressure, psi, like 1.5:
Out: 10
